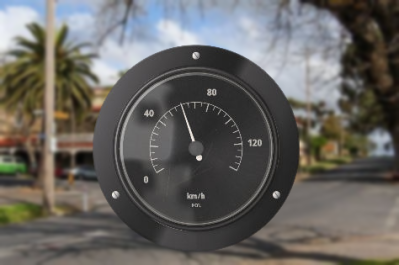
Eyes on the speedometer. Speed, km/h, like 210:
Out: 60
